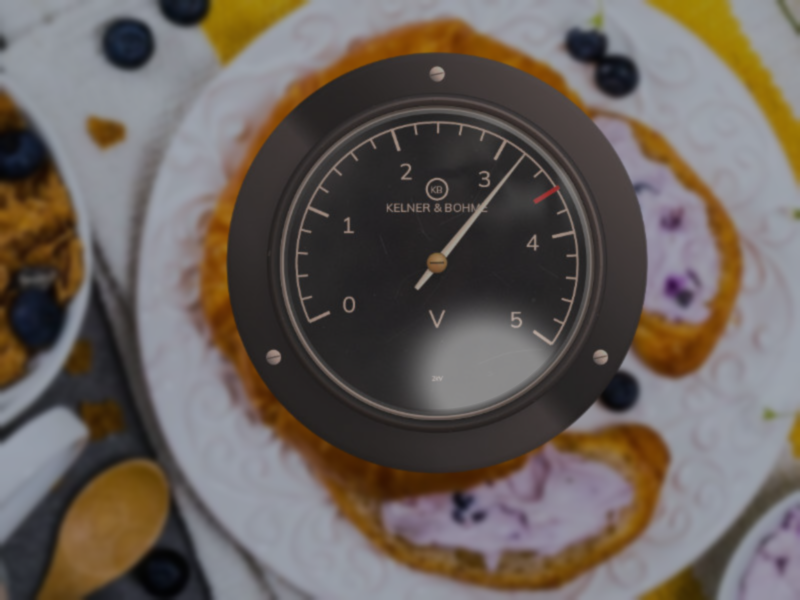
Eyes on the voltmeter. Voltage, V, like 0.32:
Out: 3.2
